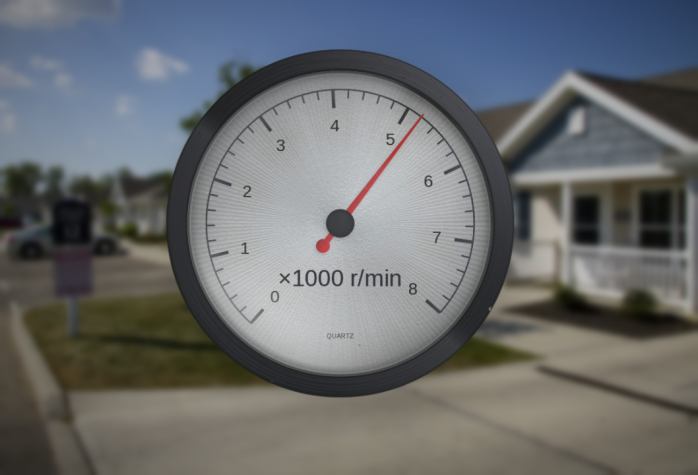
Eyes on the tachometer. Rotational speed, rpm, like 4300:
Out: 5200
